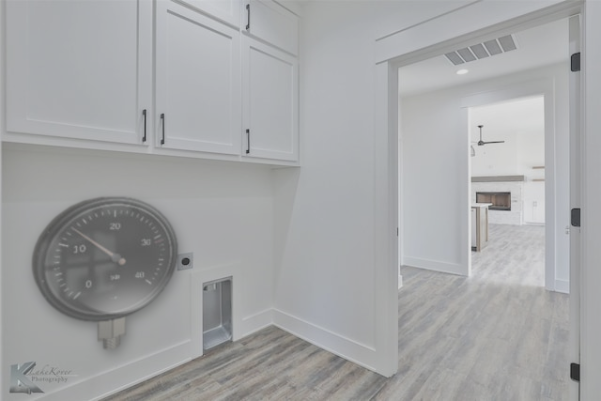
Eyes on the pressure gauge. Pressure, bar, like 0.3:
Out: 13
